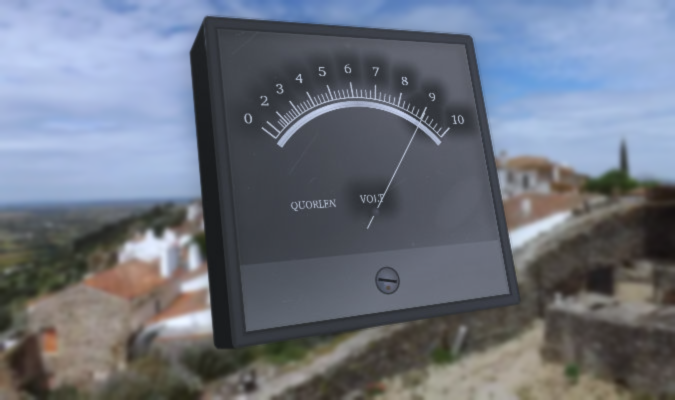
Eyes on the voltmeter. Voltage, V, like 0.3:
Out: 9
